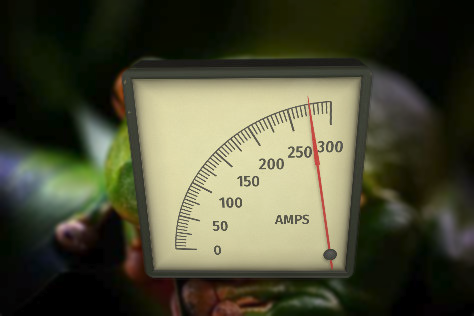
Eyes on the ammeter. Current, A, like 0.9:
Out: 275
